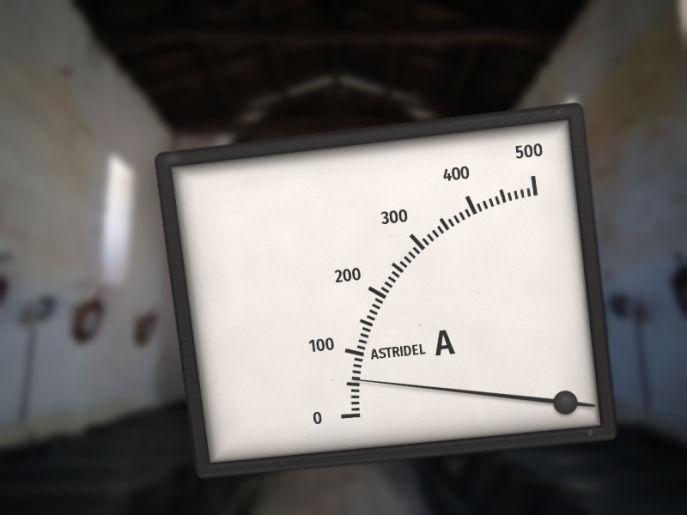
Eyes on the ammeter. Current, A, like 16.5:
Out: 60
